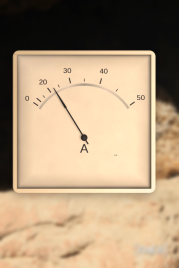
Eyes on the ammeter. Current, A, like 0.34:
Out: 22.5
